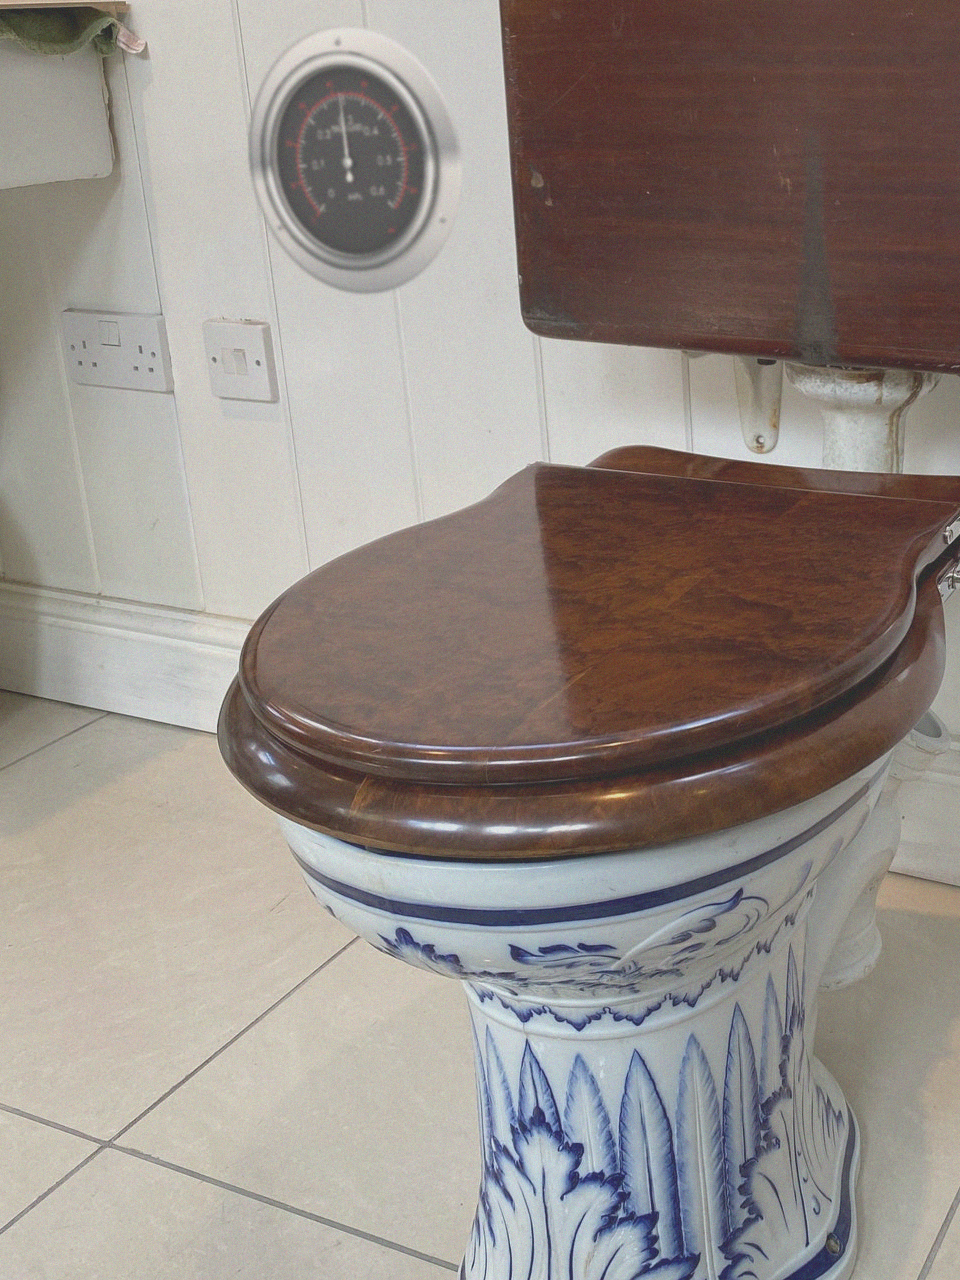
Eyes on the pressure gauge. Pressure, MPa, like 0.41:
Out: 0.3
